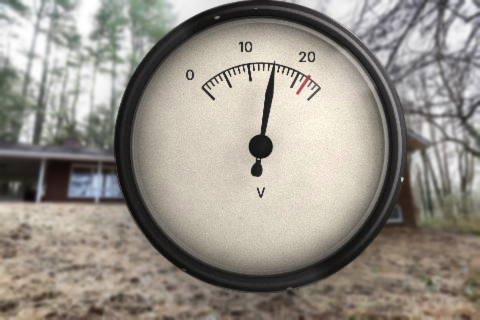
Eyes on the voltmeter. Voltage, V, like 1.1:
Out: 15
